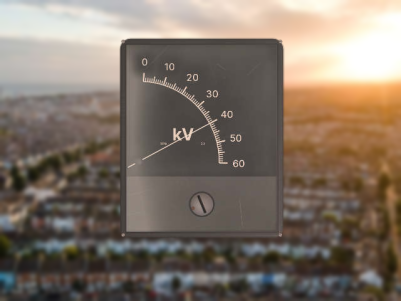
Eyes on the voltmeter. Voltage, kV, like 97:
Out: 40
